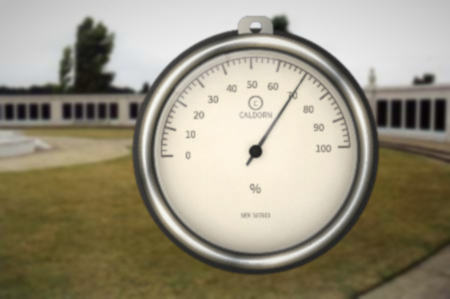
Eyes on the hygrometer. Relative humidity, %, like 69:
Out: 70
